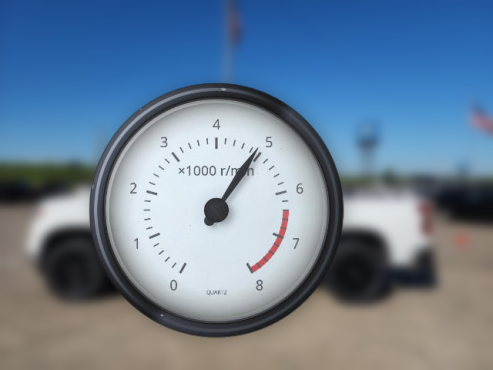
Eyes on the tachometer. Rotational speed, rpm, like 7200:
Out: 4900
